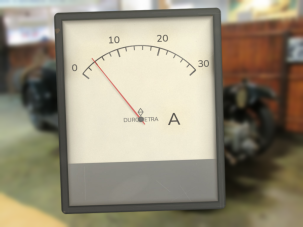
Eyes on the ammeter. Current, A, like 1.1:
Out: 4
